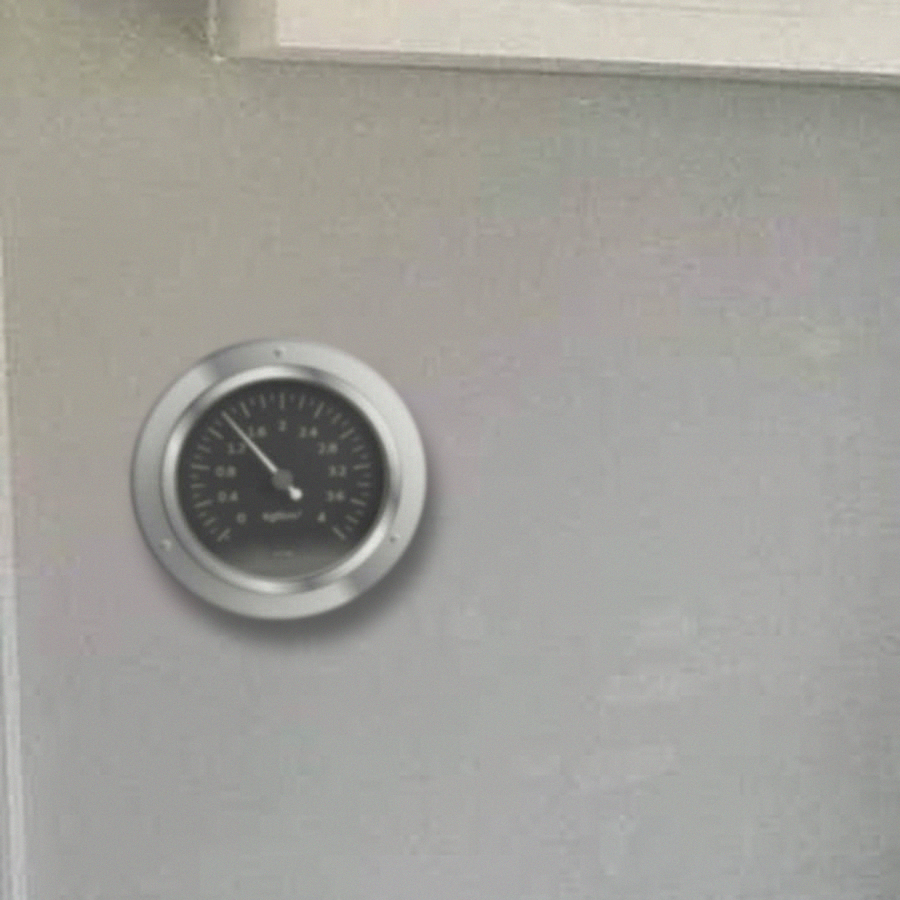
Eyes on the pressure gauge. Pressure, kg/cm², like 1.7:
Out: 1.4
